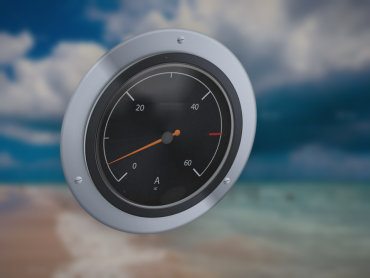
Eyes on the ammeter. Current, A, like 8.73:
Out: 5
